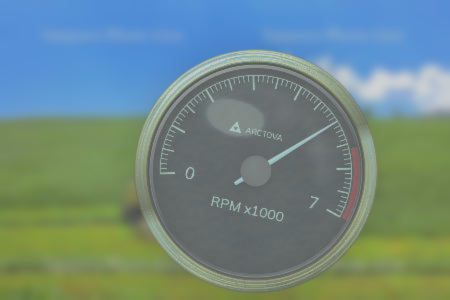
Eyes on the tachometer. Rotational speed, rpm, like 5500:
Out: 5000
